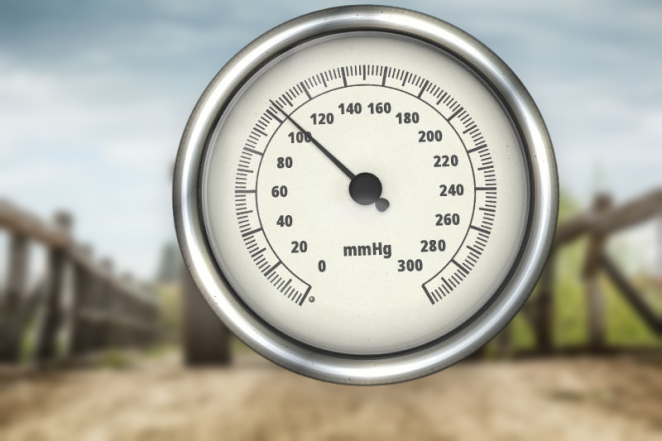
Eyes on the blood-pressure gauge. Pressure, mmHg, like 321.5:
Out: 104
